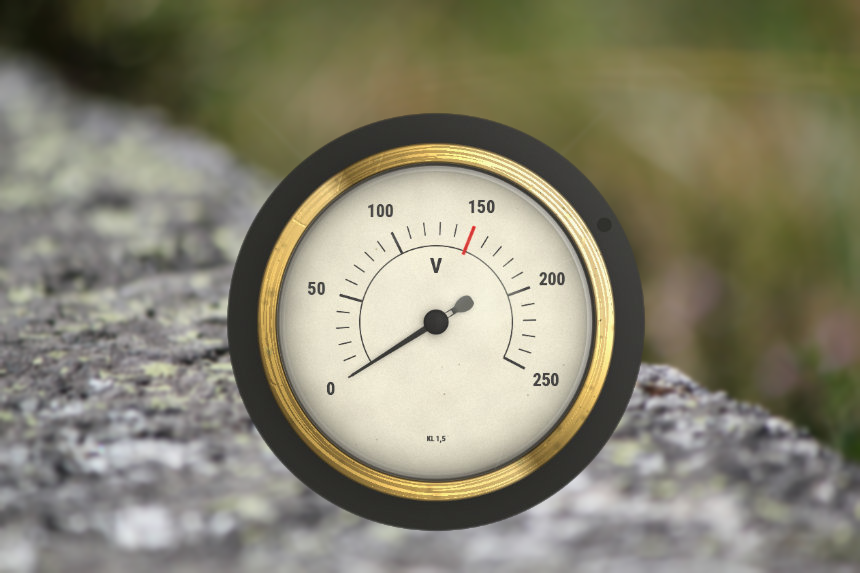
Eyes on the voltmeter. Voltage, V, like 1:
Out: 0
